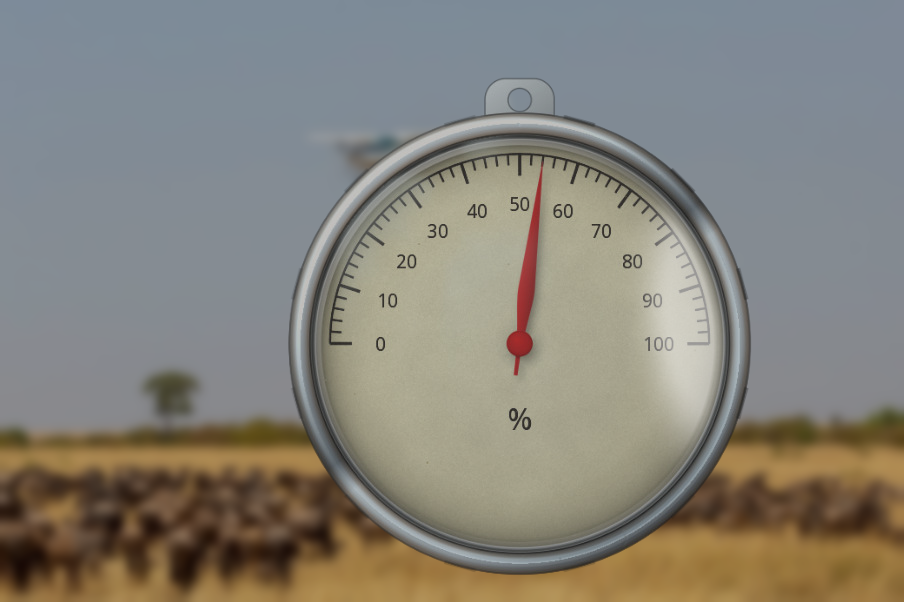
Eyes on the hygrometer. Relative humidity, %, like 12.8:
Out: 54
